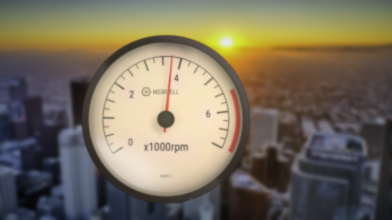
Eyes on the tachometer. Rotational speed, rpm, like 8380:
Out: 3750
